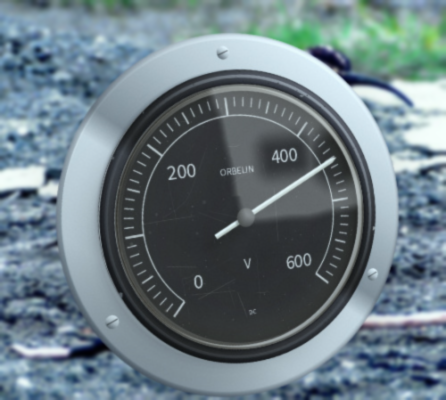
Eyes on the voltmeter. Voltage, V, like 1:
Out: 450
